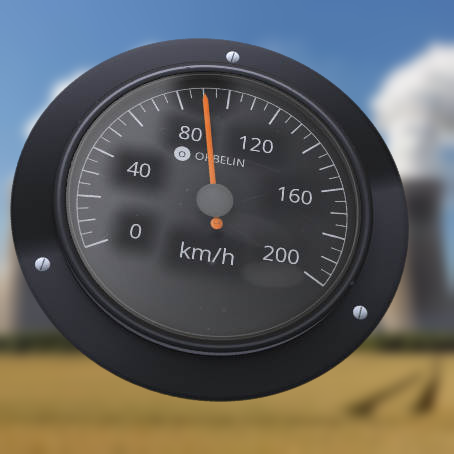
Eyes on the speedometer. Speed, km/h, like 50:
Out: 90
